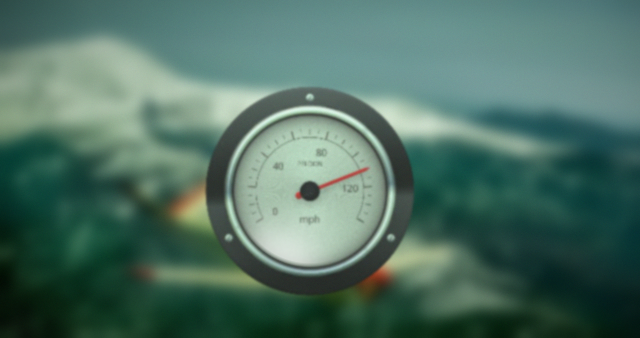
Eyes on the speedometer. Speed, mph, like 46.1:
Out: 110
